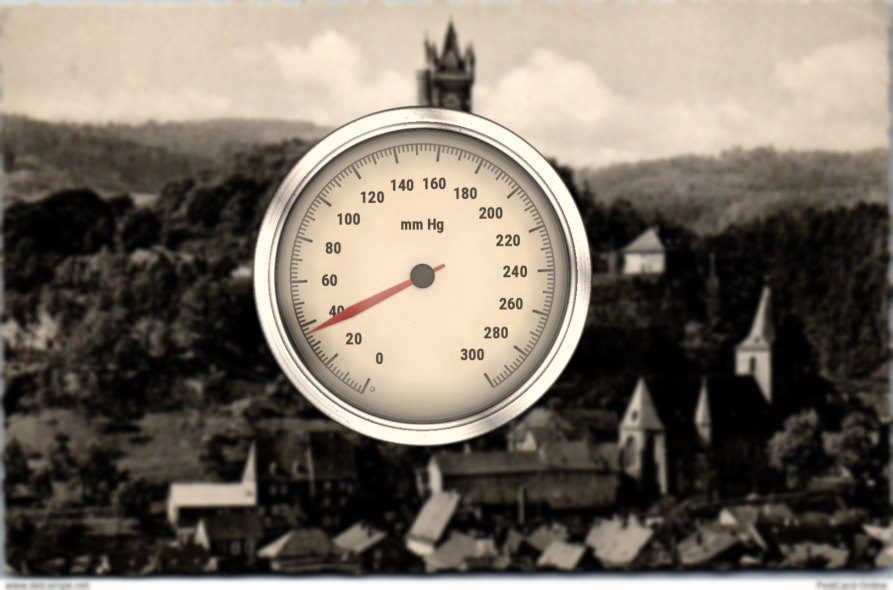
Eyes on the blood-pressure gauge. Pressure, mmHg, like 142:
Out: 36
